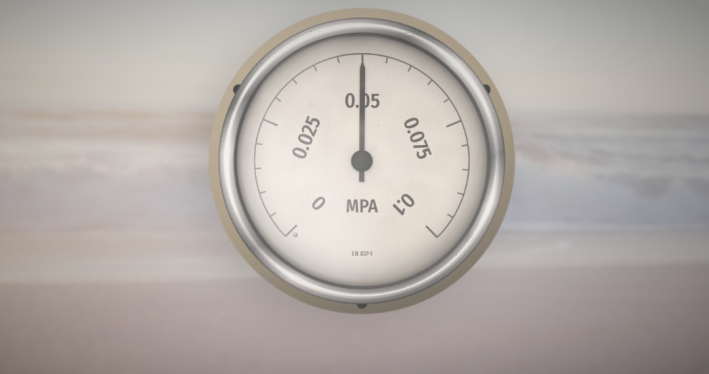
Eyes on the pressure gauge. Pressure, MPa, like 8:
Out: 0.05
